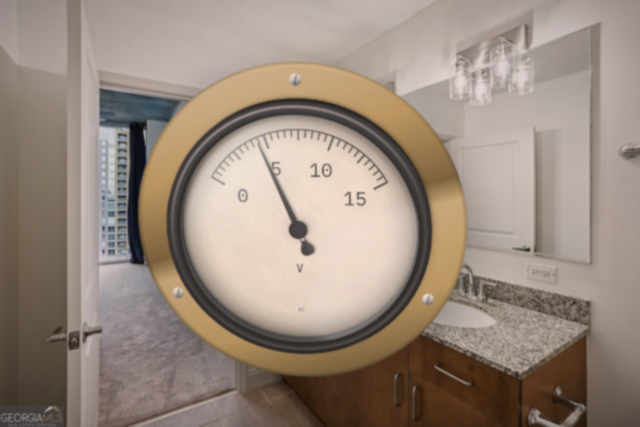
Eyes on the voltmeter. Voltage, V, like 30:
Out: 4.5
